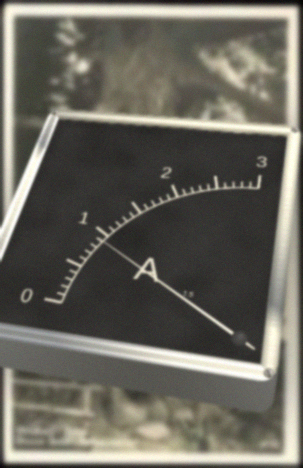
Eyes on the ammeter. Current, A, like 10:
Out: 0.9
